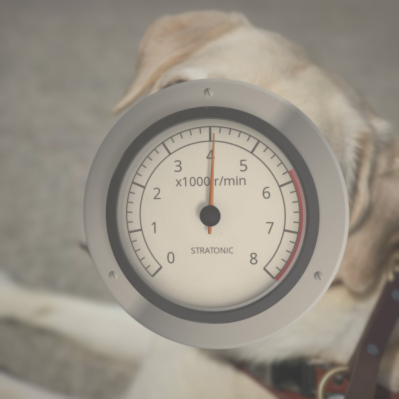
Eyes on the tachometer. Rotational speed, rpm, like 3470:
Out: 4100
